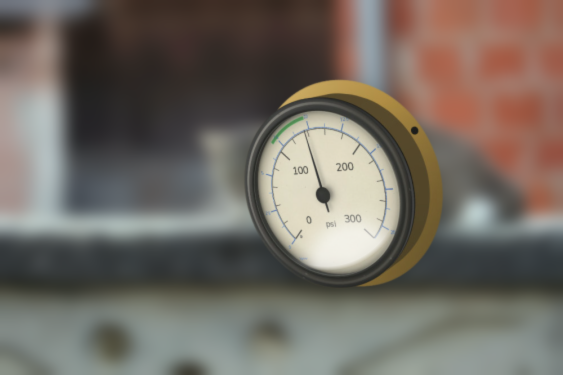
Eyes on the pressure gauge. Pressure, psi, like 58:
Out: 140
